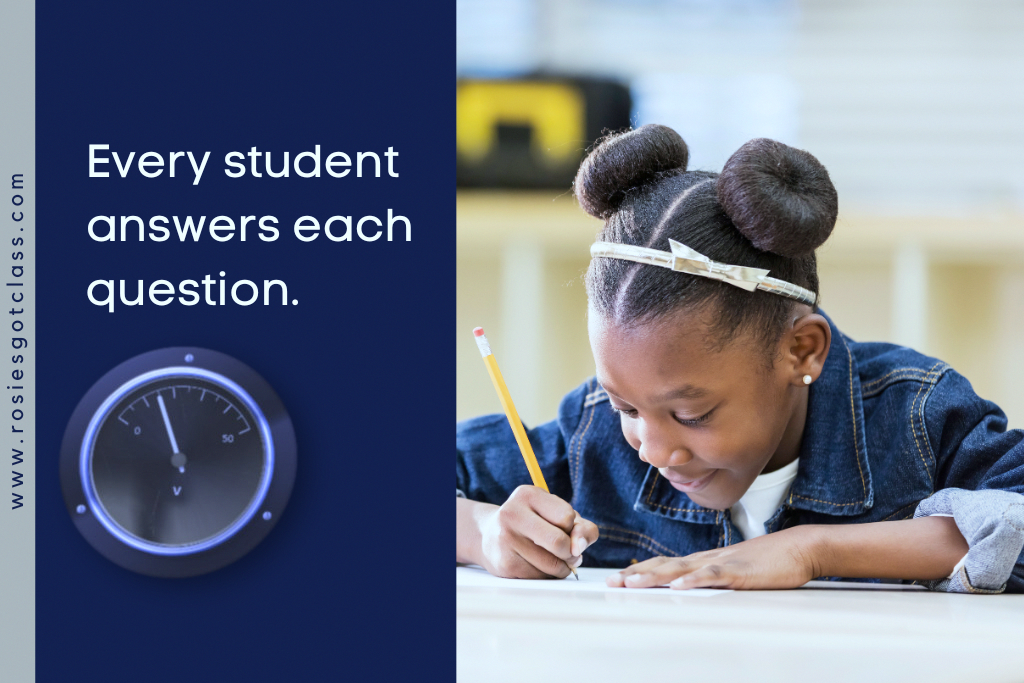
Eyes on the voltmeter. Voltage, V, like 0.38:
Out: 15
